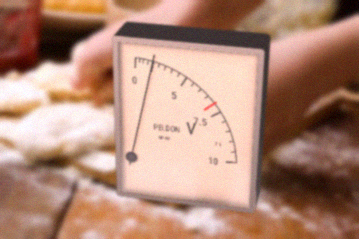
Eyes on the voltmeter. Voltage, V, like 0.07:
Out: 2.5
